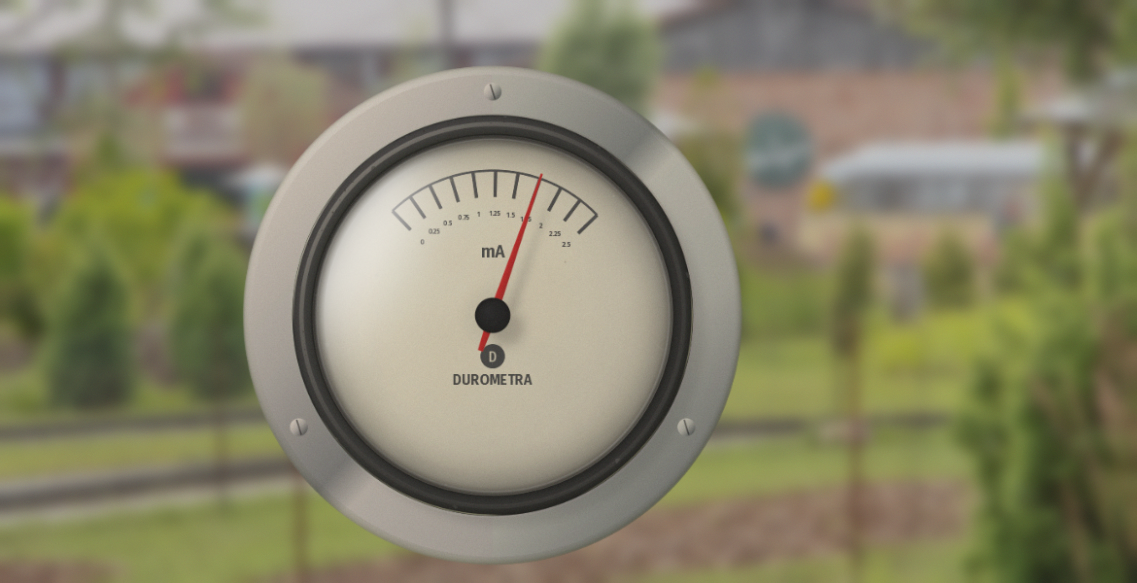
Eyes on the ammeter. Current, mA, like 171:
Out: 1.75
